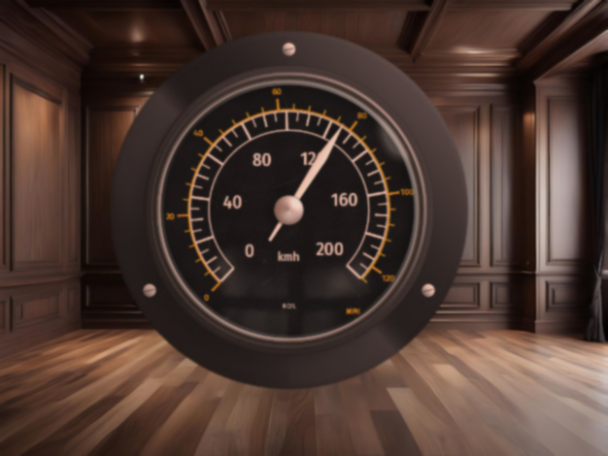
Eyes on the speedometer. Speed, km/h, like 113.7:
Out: 125
